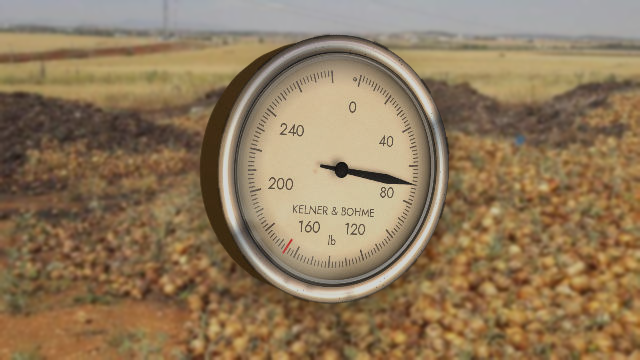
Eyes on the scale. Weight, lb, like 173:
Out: 70
